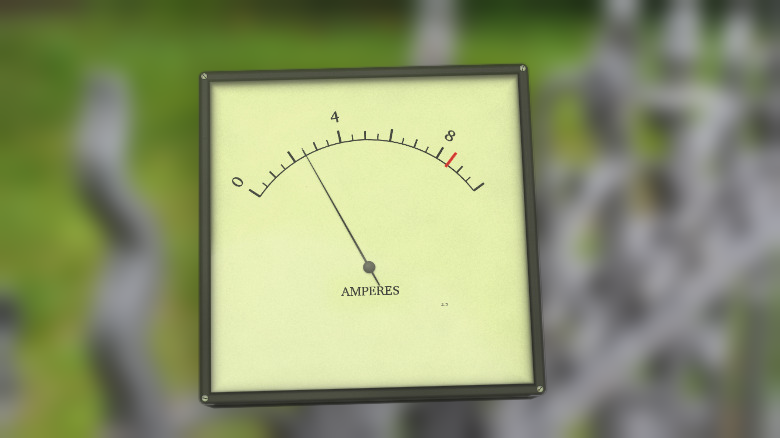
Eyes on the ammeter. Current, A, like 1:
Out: 2.5
